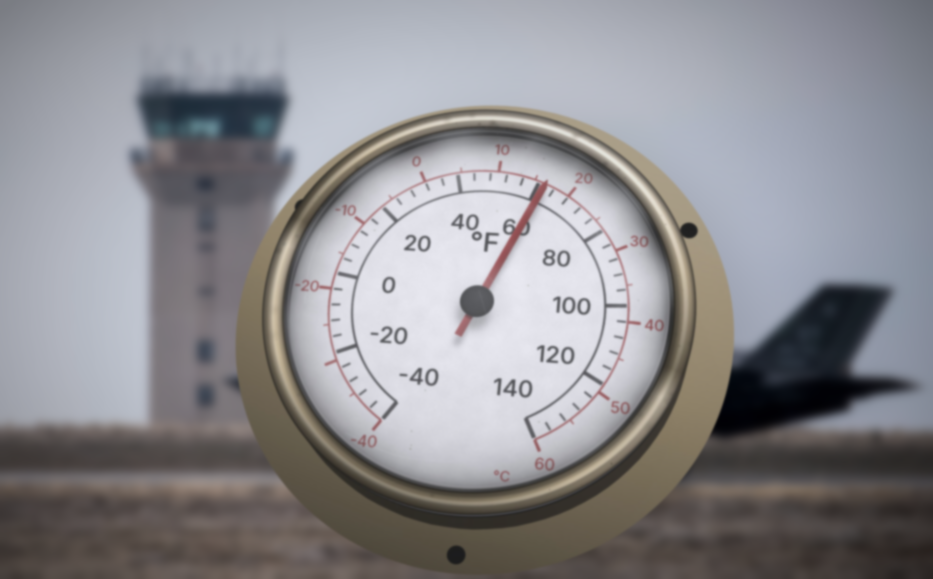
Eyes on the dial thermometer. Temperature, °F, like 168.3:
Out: 62
